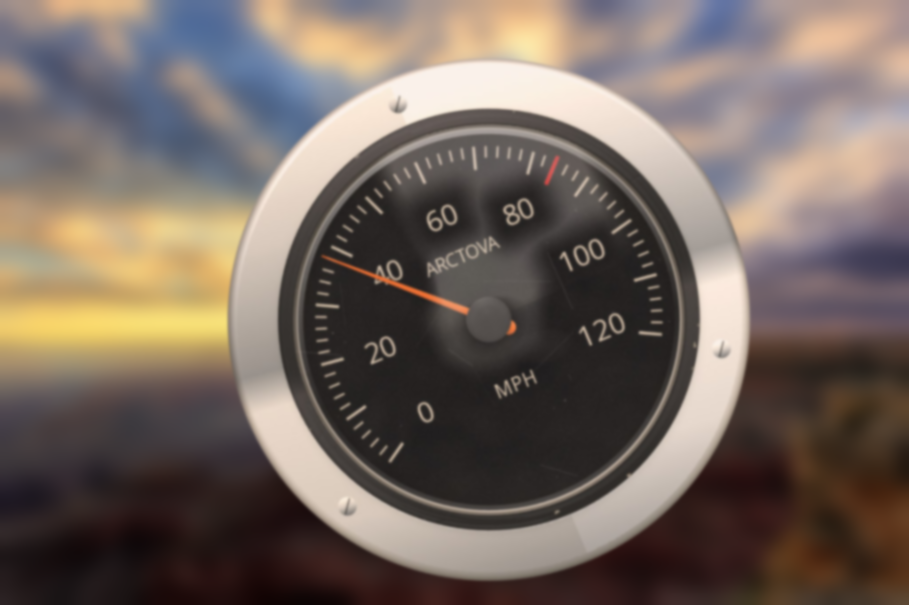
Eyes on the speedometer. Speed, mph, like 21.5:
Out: 38
